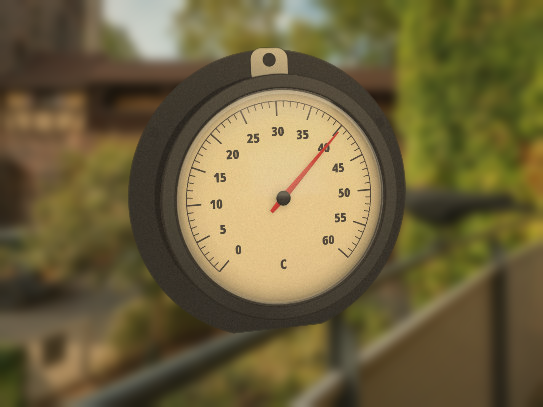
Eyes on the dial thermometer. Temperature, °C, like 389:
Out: 40
